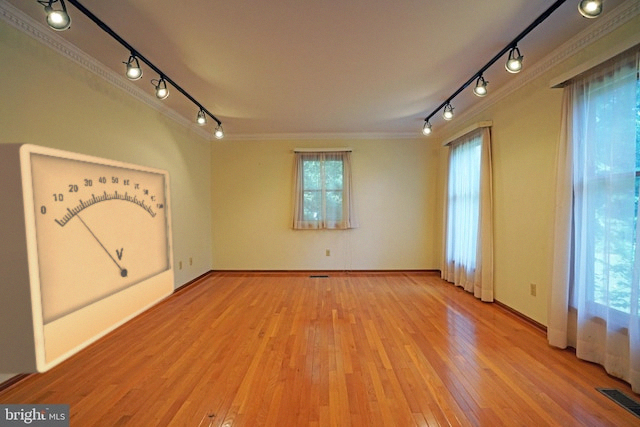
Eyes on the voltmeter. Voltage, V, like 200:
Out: 10
